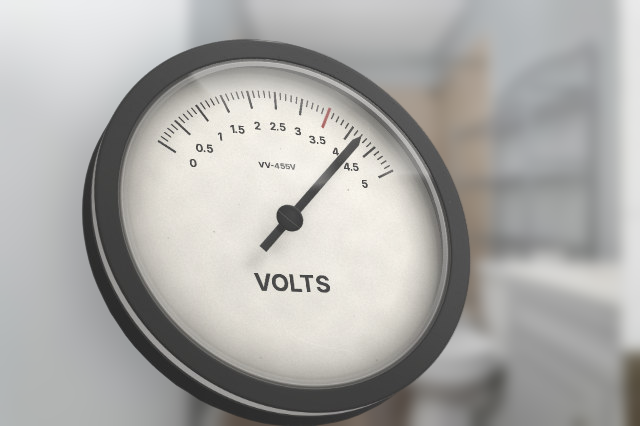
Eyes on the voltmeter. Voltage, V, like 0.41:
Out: 4.2
